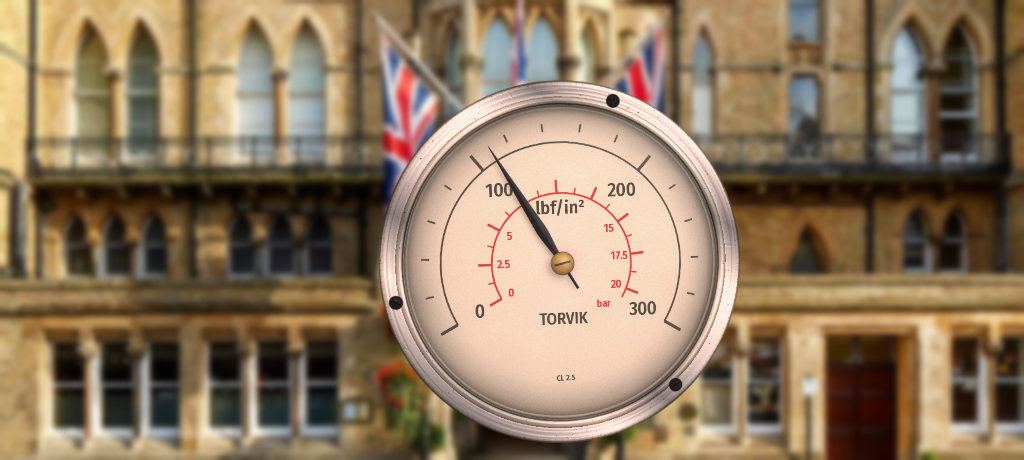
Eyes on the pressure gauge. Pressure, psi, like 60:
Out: 110
